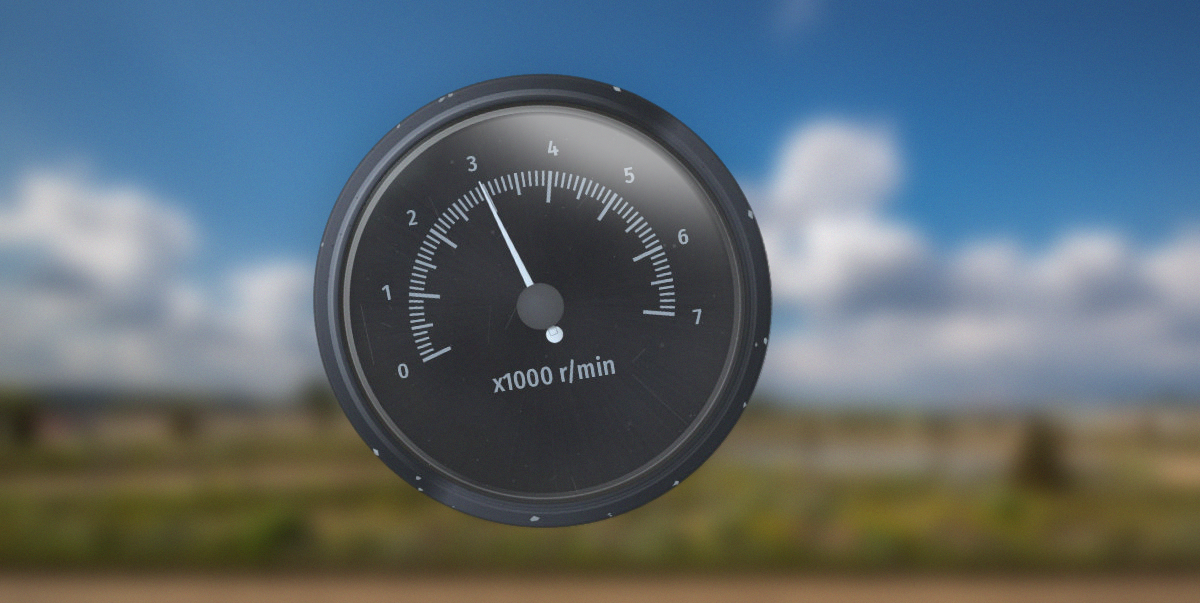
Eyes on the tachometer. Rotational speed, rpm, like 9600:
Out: 3000
